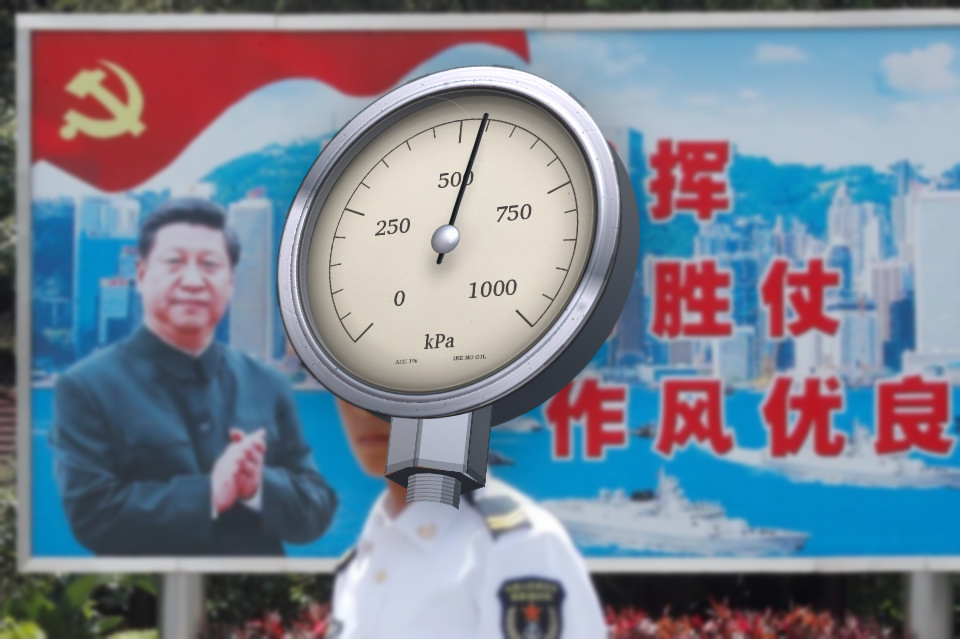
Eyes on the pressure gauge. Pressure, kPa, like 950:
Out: 550
